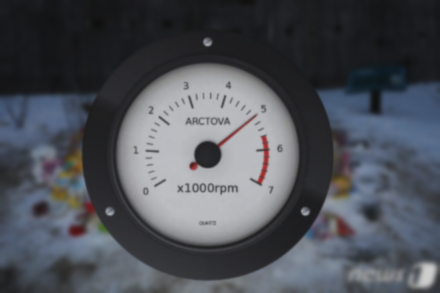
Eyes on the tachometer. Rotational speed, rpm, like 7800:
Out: 5000
